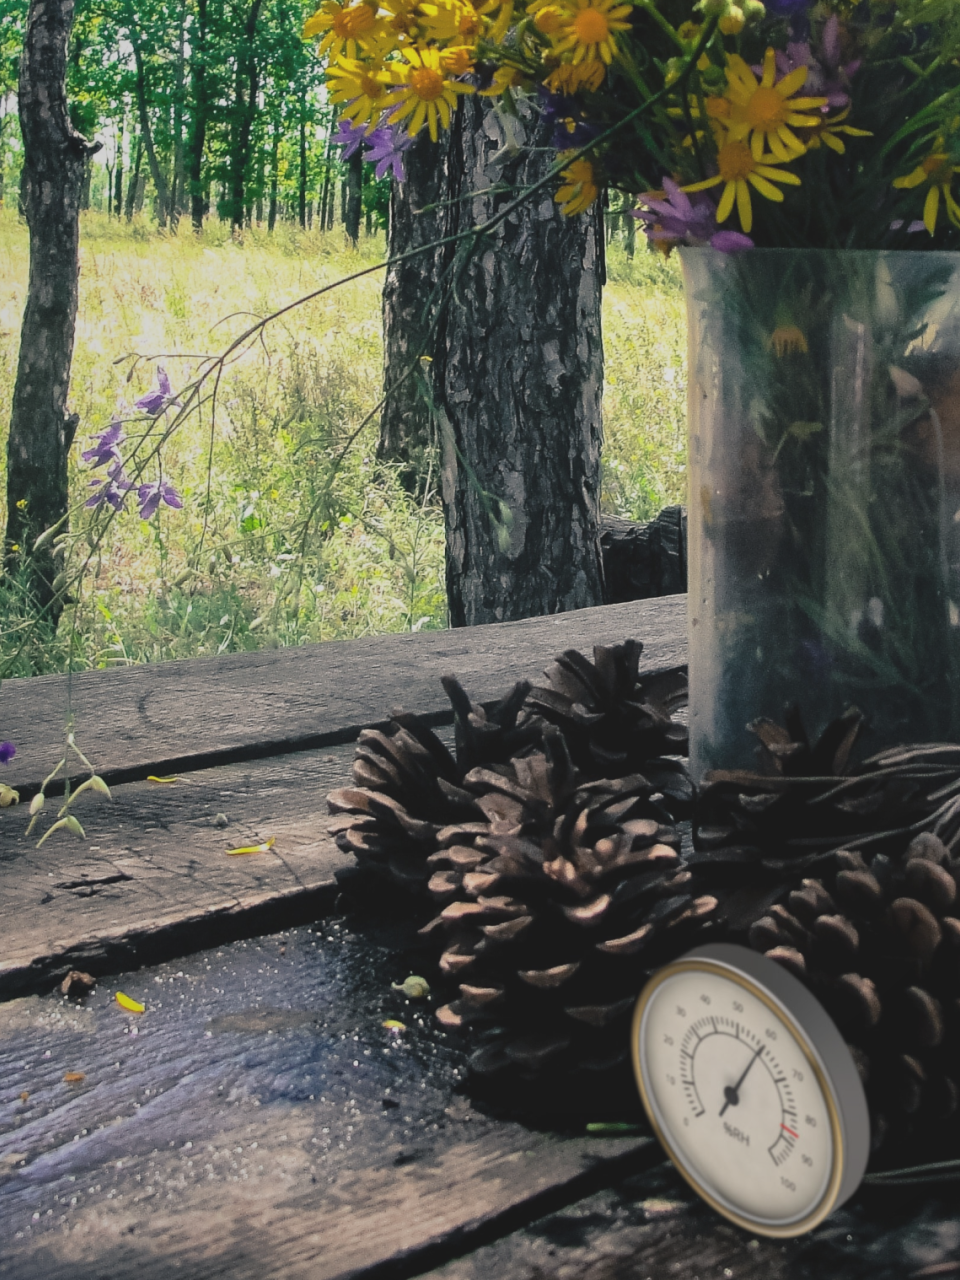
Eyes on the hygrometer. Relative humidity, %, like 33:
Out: 60
